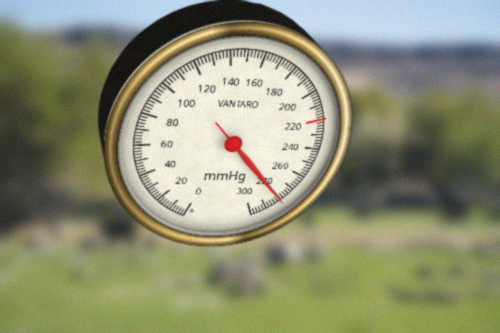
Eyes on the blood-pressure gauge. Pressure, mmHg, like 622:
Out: 280
